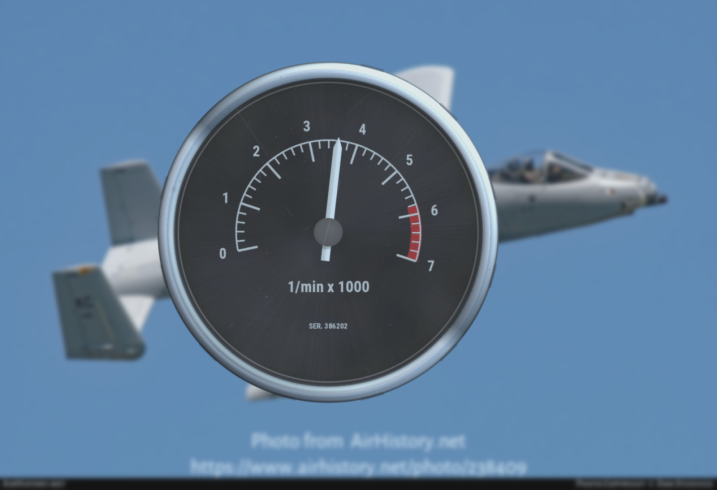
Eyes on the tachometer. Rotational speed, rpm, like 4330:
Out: 3600
